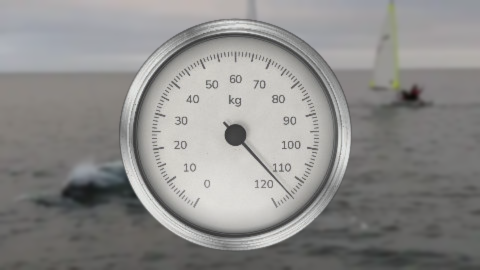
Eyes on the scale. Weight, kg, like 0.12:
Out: 115
